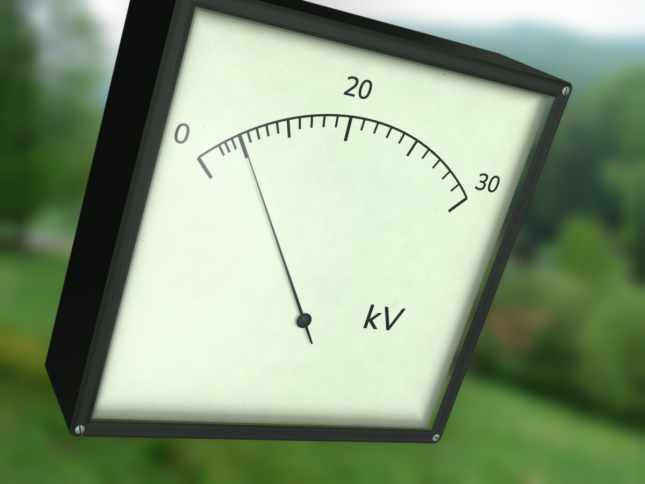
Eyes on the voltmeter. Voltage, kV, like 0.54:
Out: 10
